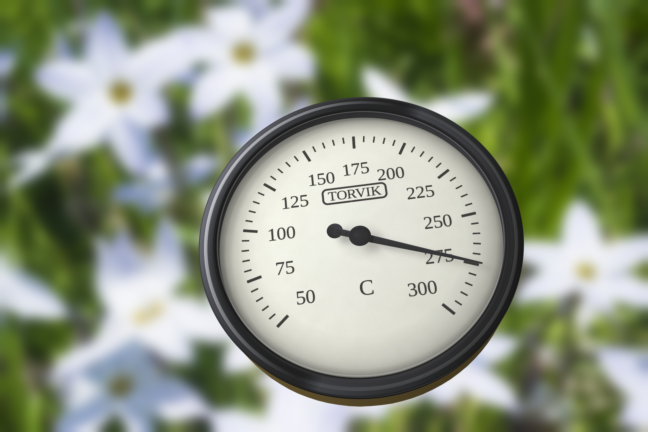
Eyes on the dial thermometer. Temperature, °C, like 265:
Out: 275
